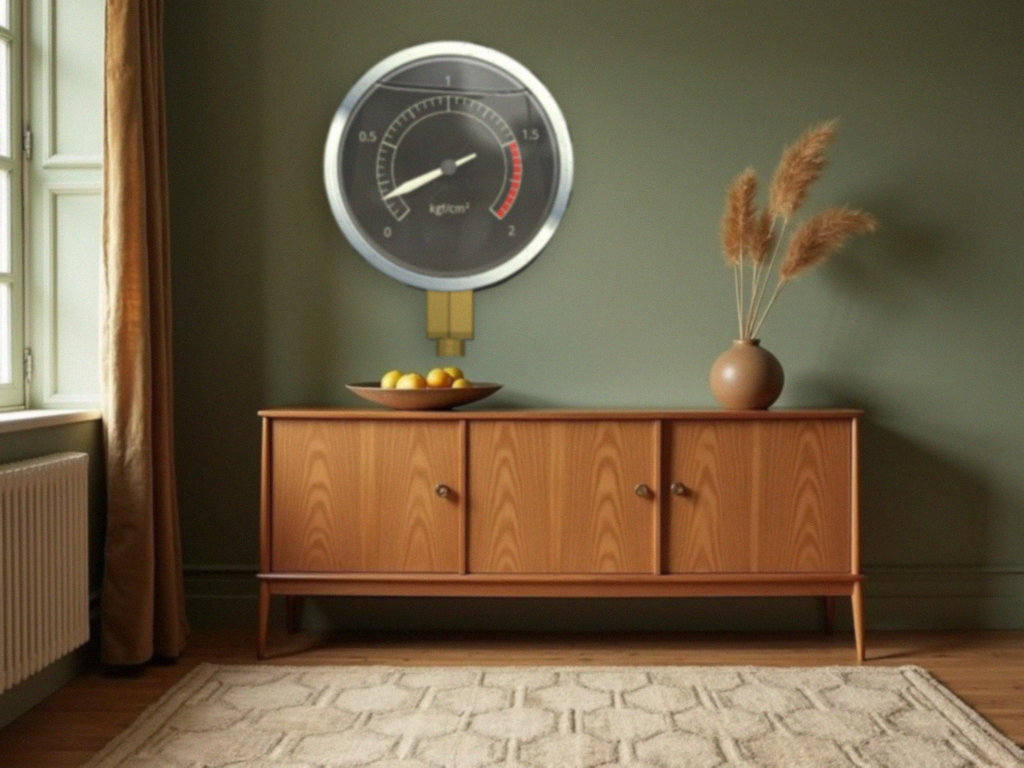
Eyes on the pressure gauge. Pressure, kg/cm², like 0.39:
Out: 0.15
